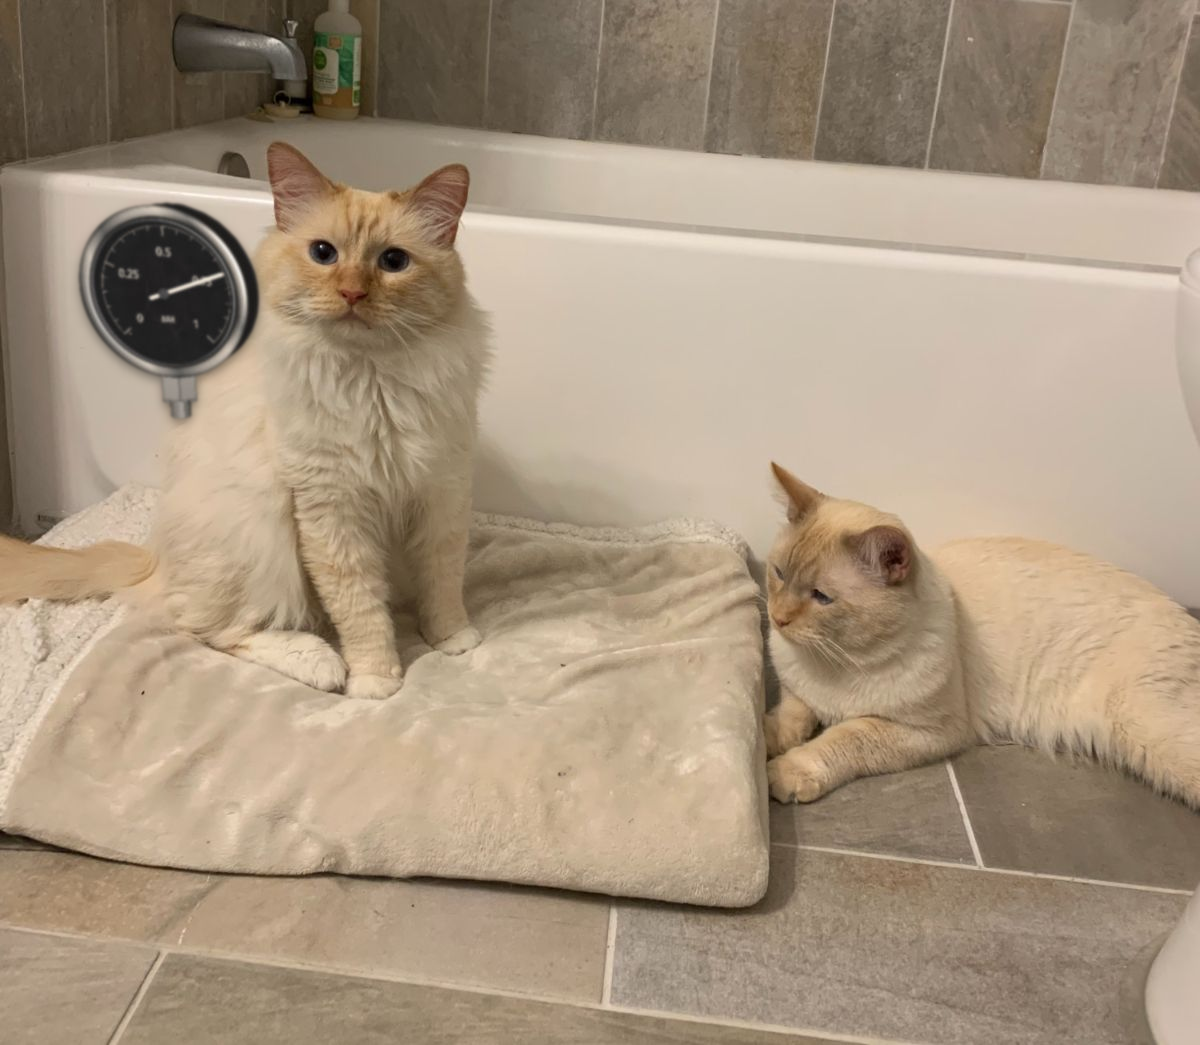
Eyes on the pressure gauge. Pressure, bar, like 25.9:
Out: 0.75
